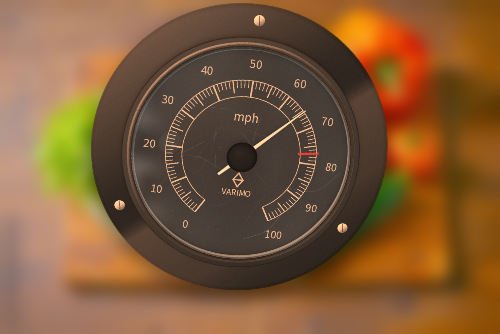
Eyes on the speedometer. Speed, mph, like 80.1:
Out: 65
